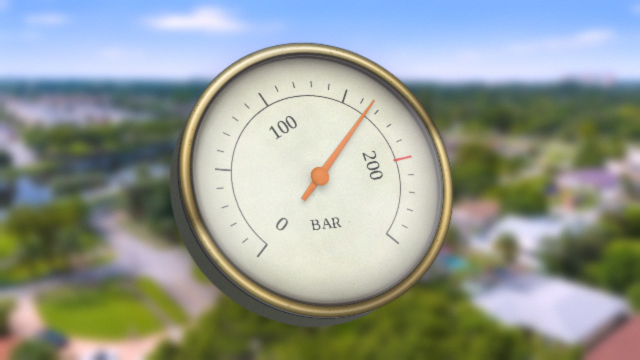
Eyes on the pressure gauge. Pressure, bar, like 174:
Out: 165
